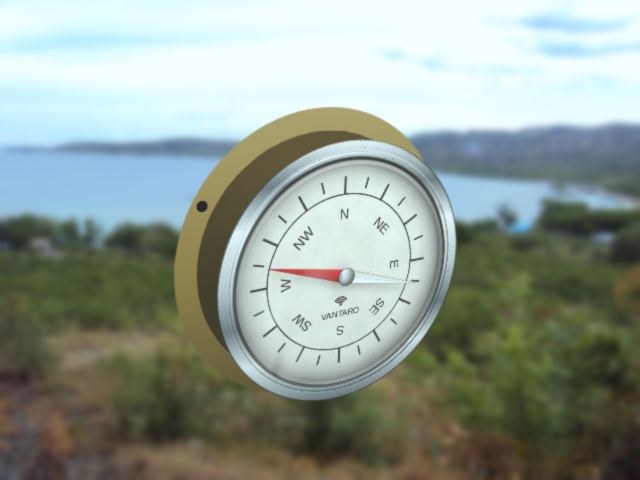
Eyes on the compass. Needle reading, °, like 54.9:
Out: 285
